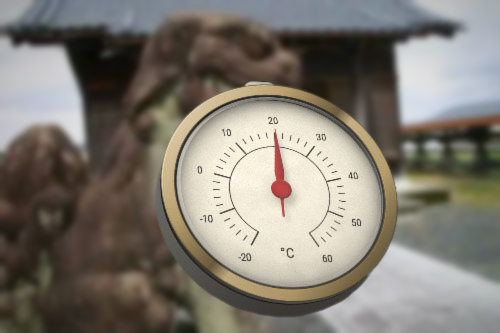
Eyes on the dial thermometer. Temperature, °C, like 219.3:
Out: 20
